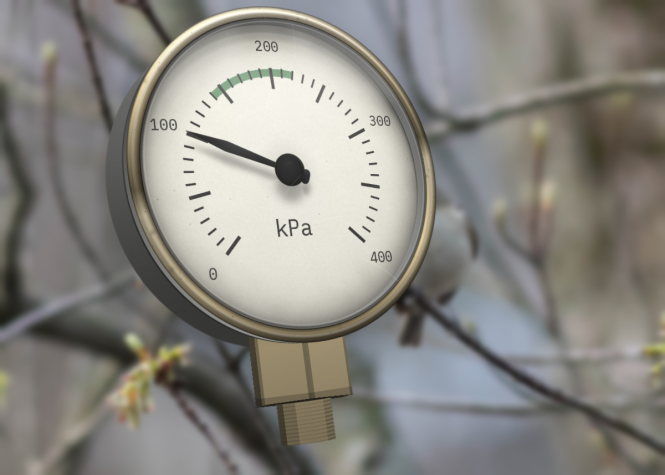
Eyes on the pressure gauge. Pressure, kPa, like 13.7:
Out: 100
